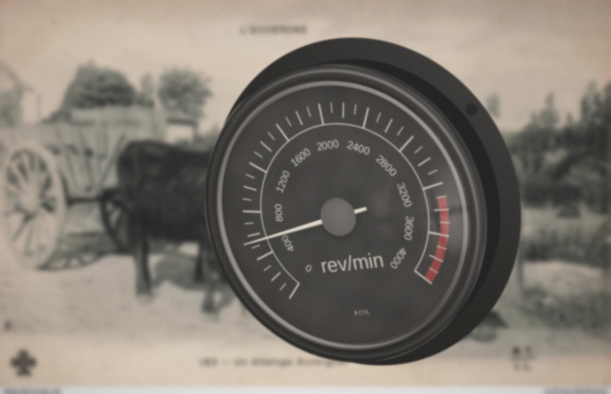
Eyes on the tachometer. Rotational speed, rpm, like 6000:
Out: 550
